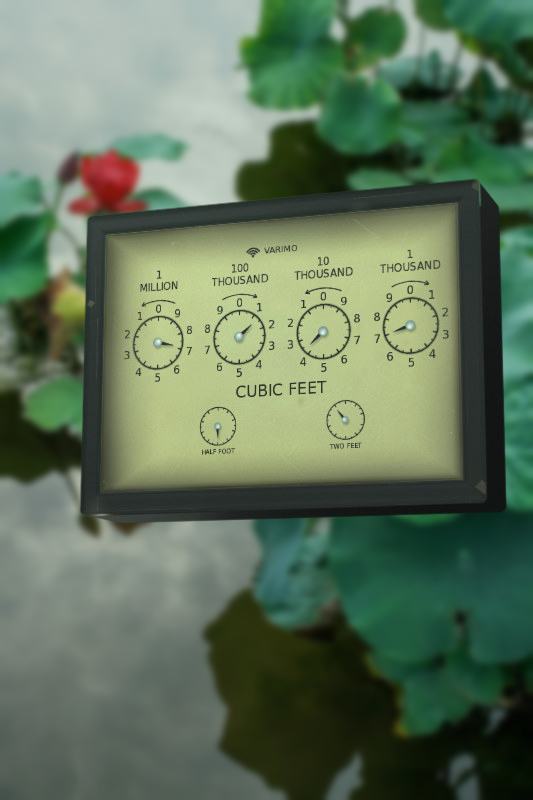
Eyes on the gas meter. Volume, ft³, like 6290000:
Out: 713700
